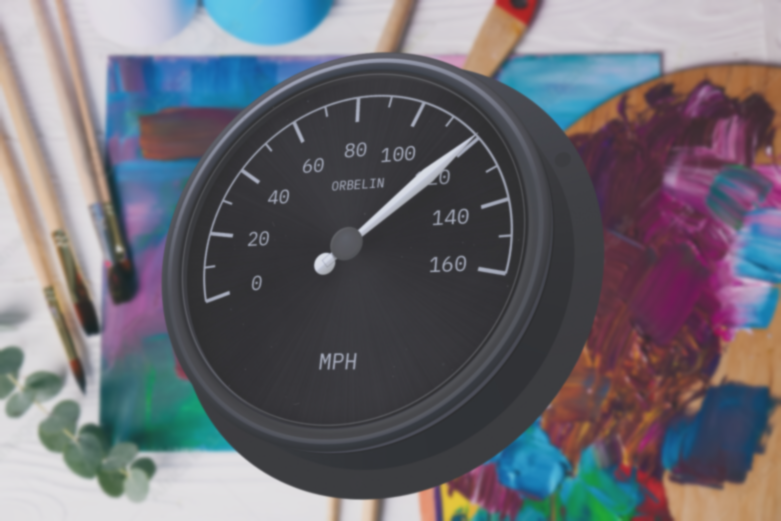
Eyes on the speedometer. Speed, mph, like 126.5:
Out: 120
